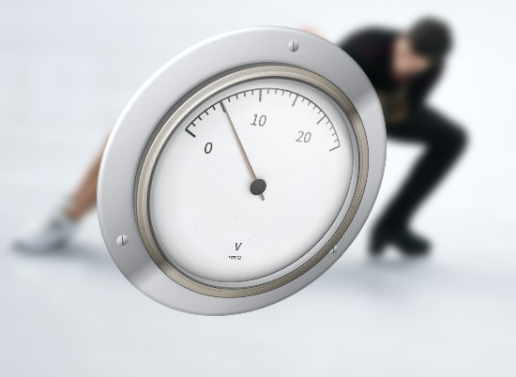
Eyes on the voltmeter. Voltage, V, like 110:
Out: 5
